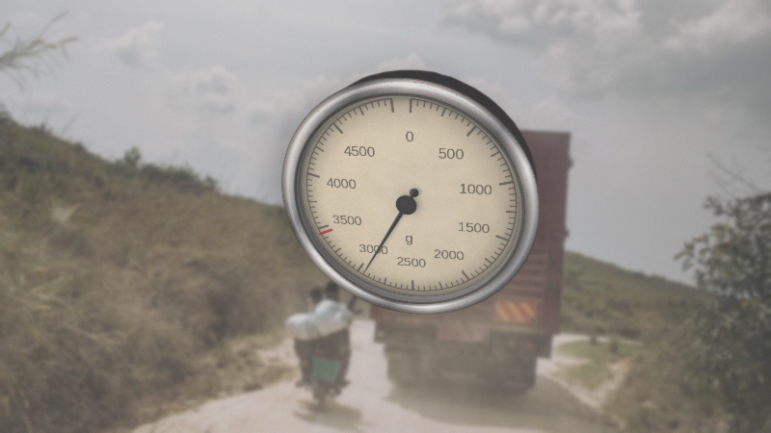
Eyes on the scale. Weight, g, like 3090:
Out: 2950
